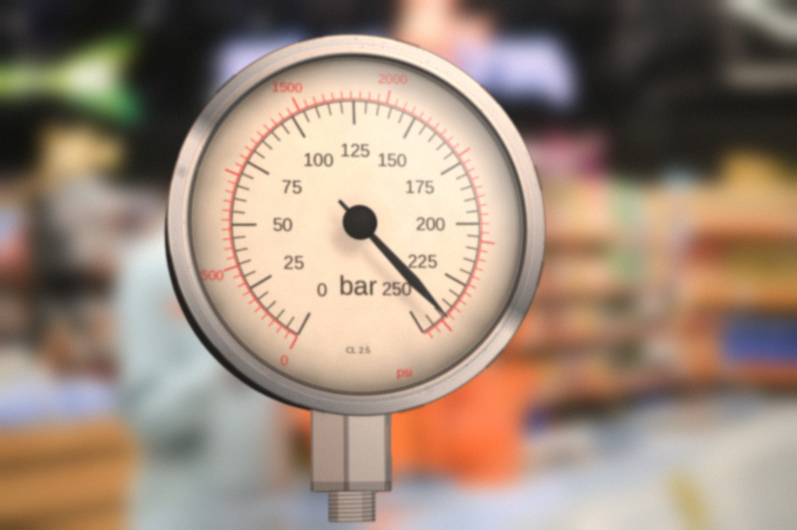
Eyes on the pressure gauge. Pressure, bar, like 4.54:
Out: 240
